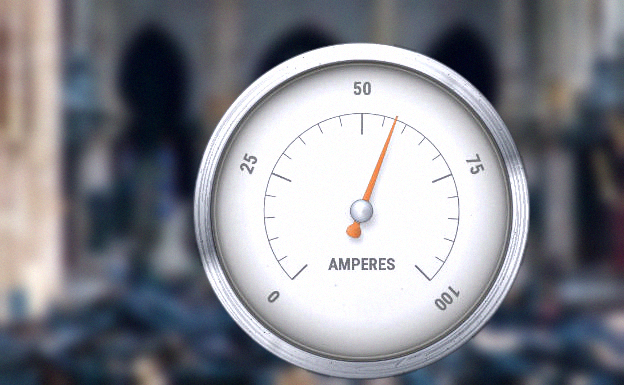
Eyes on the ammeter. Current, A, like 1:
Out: 57.5
